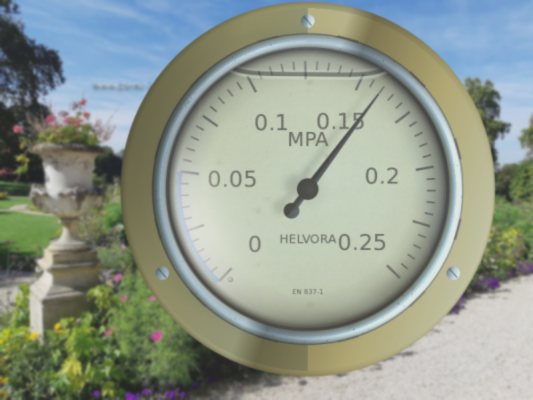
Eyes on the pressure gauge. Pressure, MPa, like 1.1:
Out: 0.16
